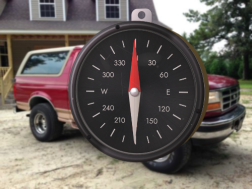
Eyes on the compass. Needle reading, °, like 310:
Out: 0
